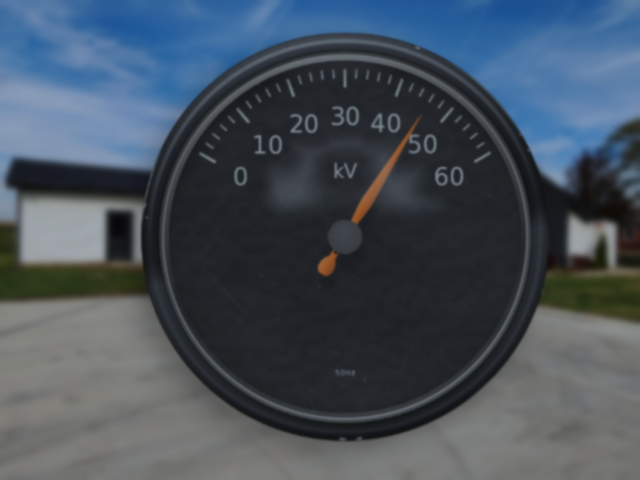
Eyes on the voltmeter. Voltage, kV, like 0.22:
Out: 46
